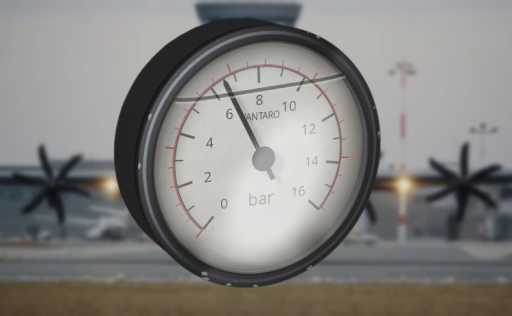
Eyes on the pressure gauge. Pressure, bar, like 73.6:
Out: 6.5
